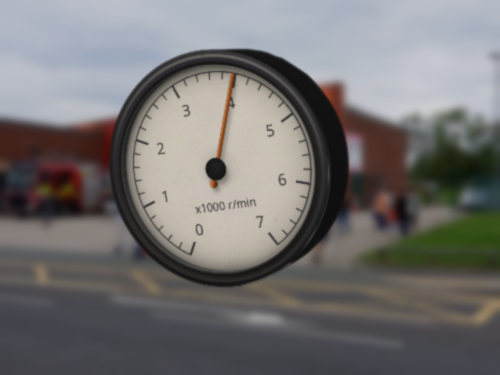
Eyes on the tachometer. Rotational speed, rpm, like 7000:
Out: 4000
